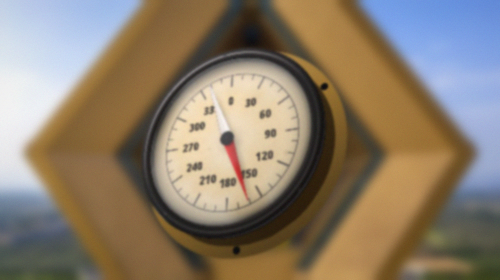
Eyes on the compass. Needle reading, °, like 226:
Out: 160
